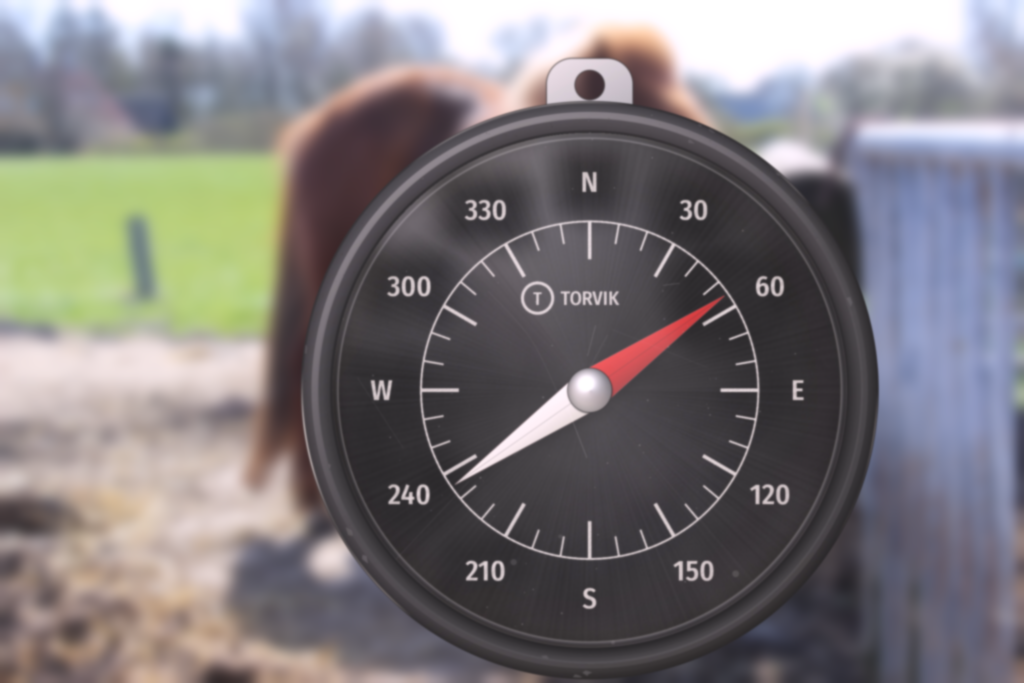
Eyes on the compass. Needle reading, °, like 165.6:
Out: 55
